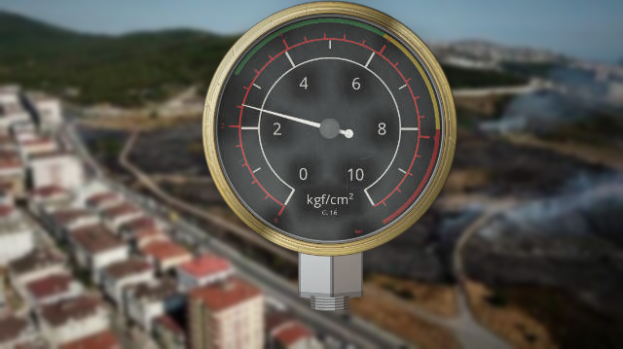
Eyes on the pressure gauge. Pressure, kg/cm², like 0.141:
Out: 2.5
